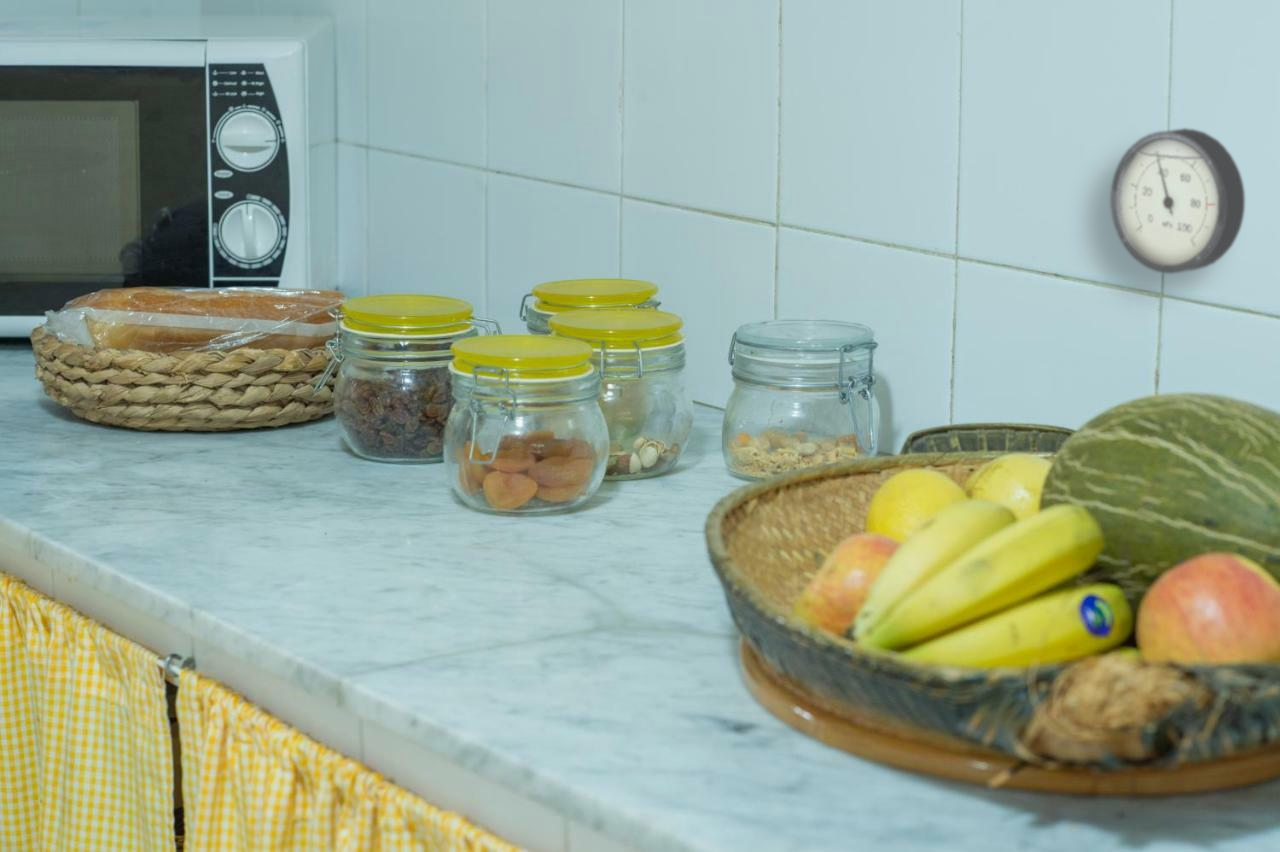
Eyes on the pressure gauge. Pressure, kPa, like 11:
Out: 40
